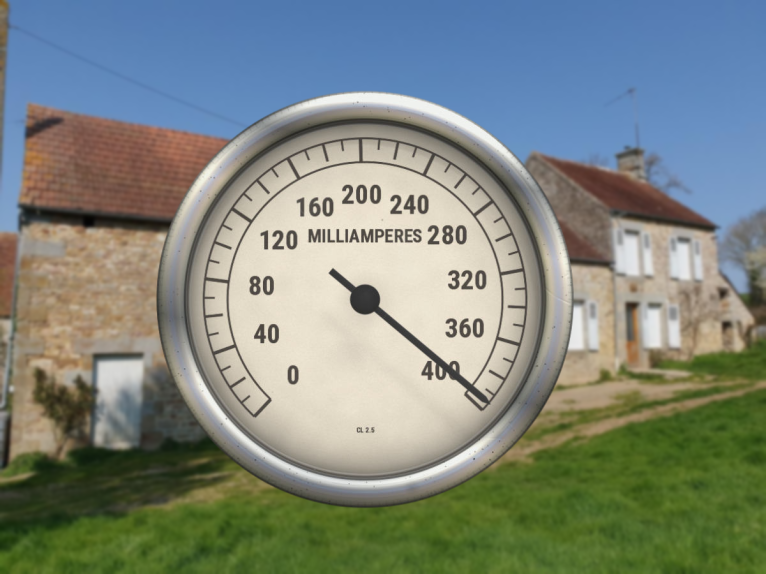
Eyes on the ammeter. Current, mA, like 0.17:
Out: 395
